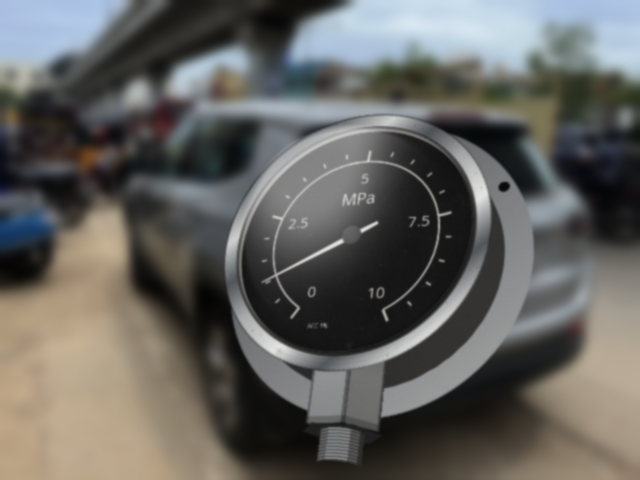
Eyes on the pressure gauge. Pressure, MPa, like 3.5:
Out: 1
